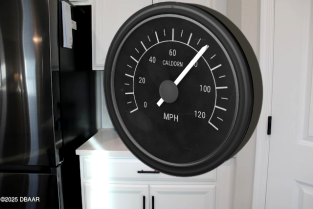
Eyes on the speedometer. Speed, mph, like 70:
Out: 80
